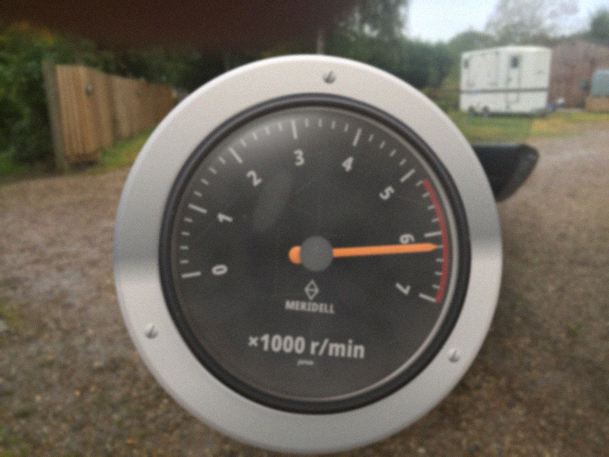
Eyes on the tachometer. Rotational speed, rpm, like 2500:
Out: 6200
